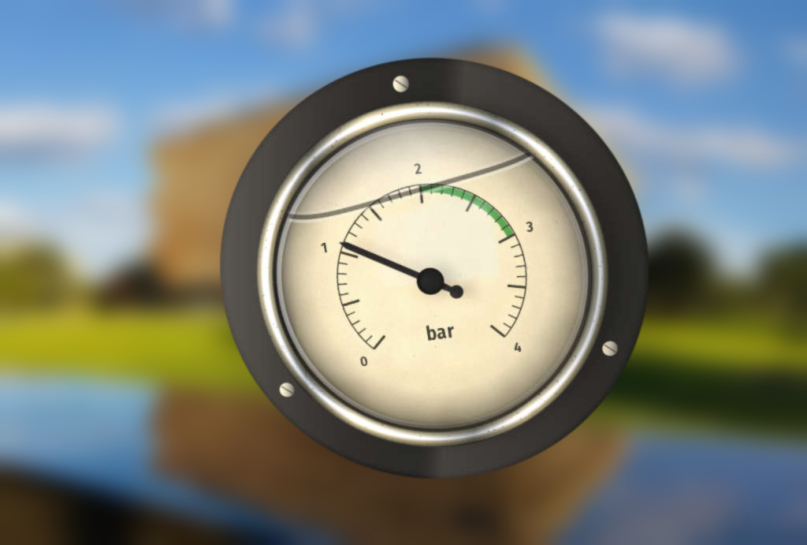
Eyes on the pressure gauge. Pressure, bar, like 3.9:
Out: 1.1
